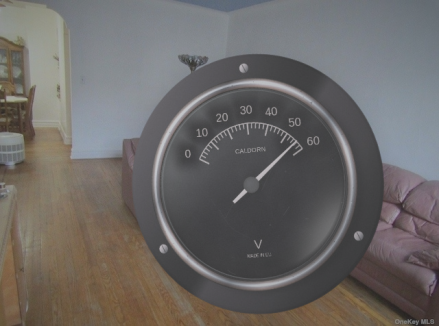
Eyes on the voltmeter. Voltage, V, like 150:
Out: 56
